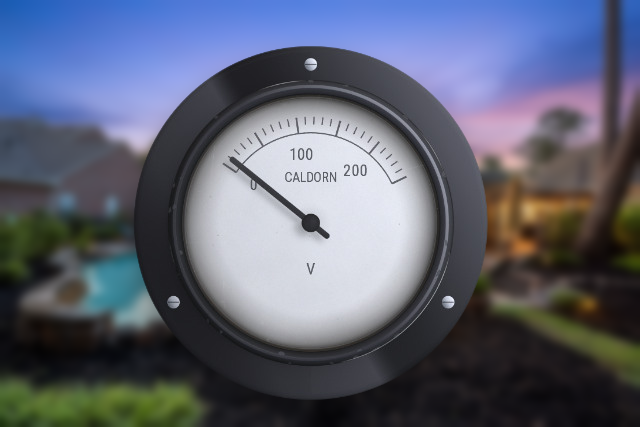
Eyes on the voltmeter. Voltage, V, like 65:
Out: 10
